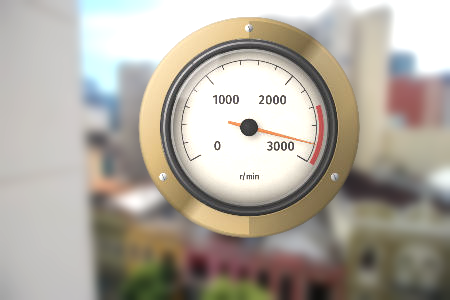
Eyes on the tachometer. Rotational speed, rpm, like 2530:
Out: 2800
